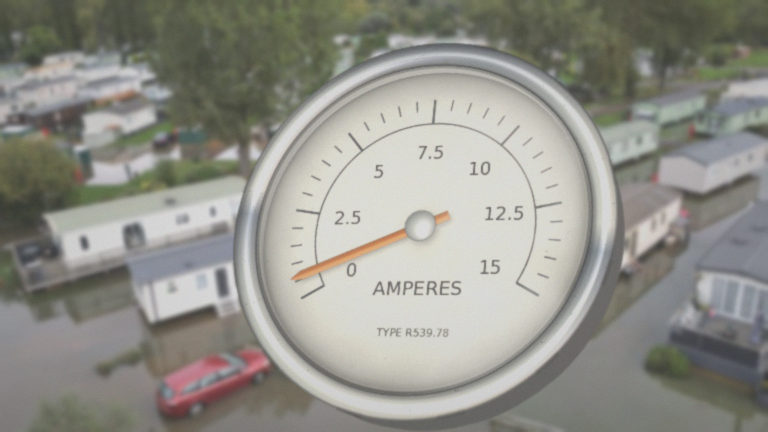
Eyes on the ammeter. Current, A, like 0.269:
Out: 0.5
